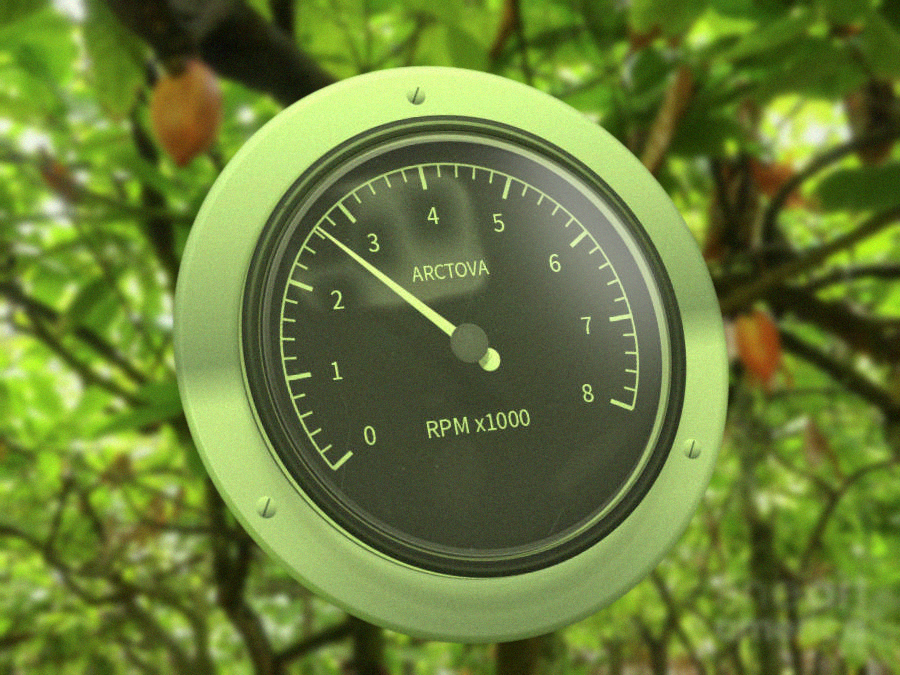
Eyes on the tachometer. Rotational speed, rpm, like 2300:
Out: 2600
